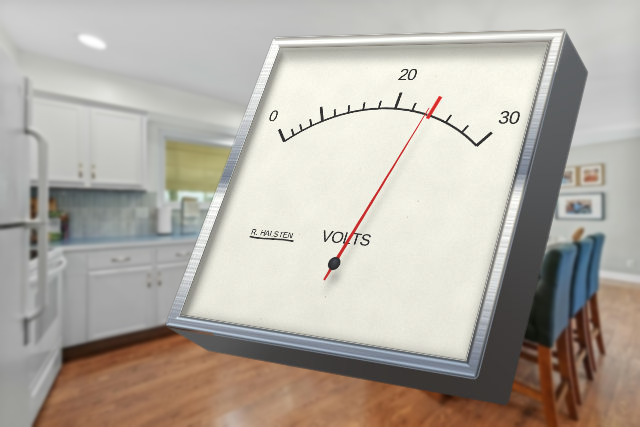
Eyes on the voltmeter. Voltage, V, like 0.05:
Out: 24
